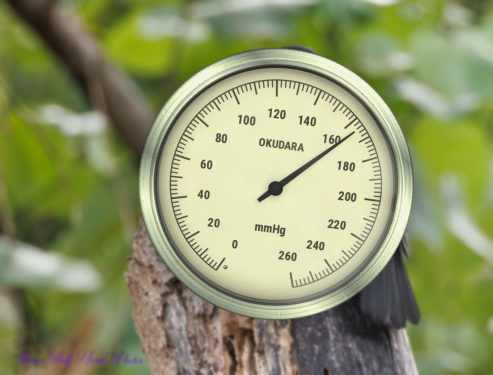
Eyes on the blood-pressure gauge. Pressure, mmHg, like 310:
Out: 164
